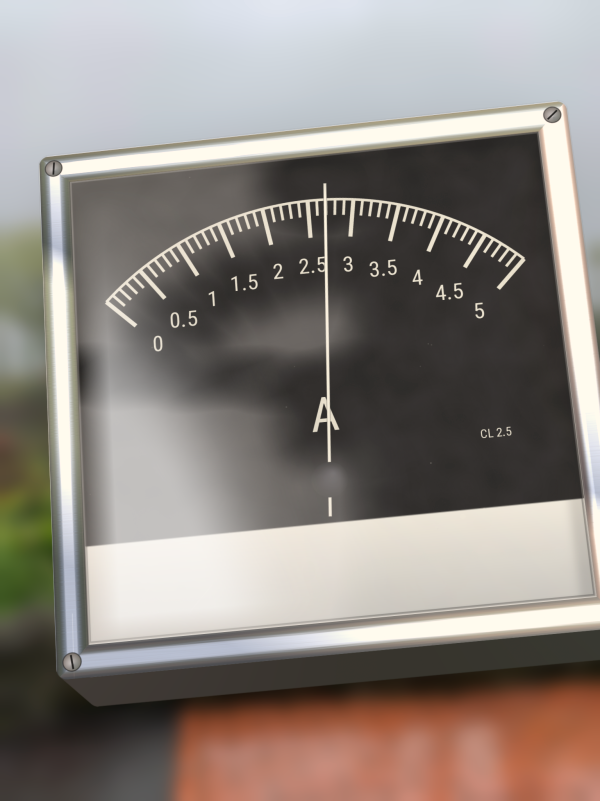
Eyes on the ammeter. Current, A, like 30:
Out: 2.7
